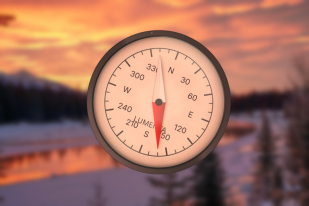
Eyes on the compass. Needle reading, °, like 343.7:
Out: 160
